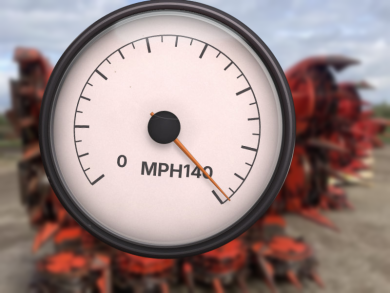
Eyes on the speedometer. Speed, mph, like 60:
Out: 137.5
